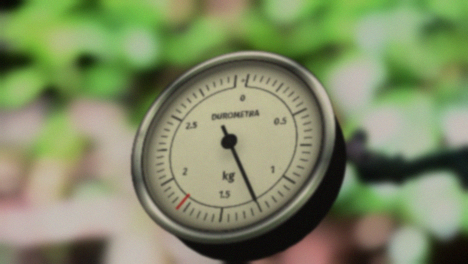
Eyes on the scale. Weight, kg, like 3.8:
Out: 1.25
